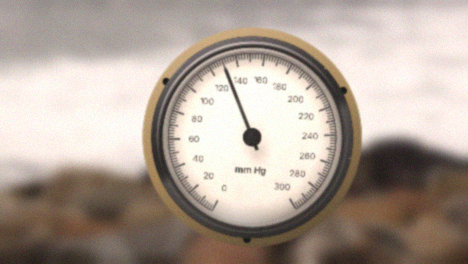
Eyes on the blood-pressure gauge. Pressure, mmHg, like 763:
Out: 130
